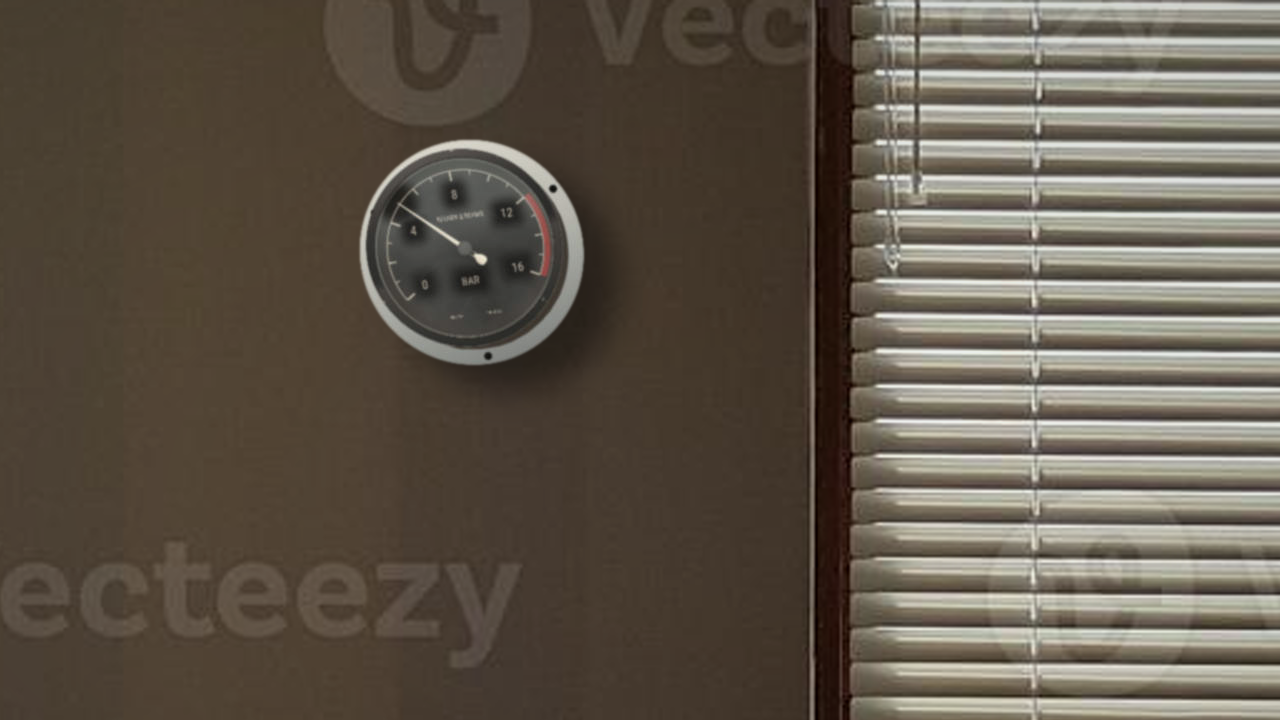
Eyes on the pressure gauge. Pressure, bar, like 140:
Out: 5
